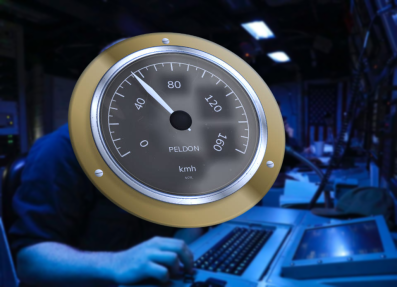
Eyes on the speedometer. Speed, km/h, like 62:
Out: 55
